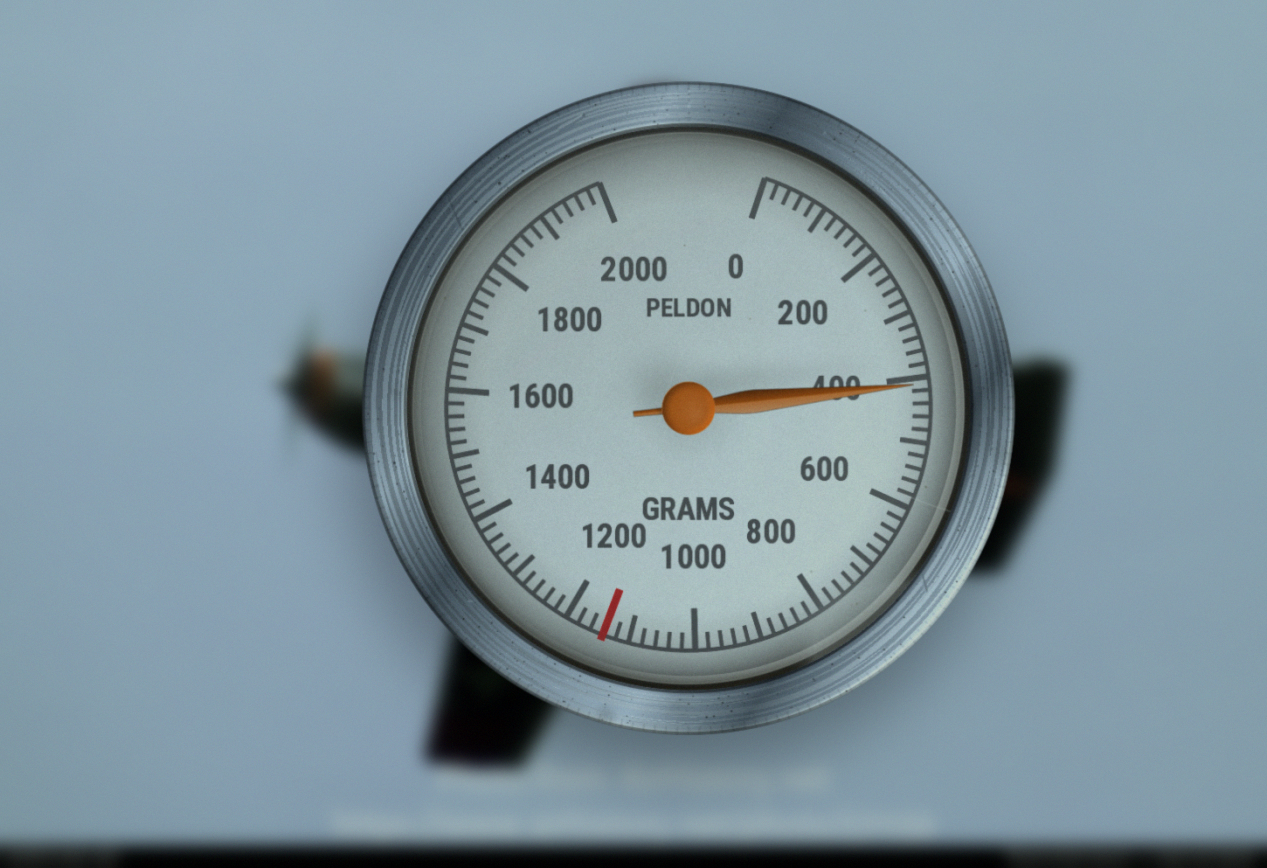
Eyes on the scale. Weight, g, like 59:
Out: 410
